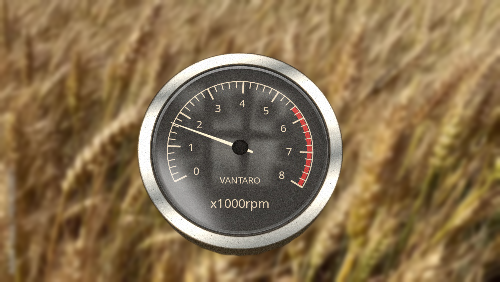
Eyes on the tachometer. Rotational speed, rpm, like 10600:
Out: 1600
